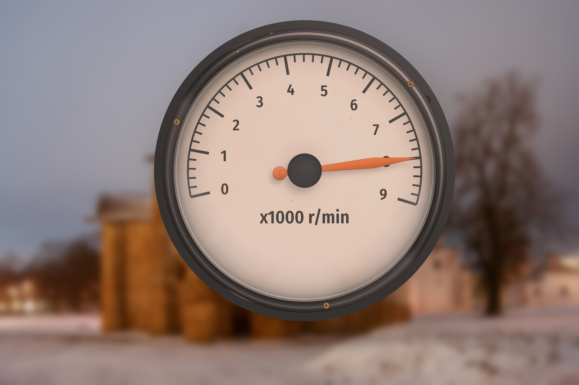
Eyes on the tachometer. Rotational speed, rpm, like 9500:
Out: 8000
